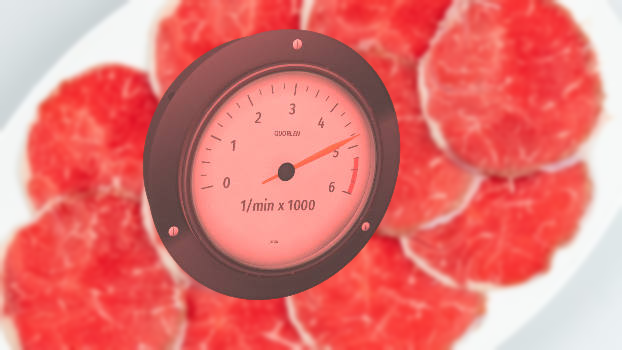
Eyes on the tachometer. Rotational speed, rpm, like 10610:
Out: 4750
